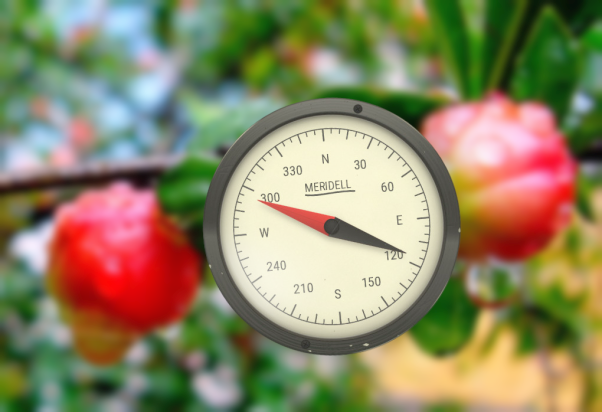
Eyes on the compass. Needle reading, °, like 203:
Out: 295
